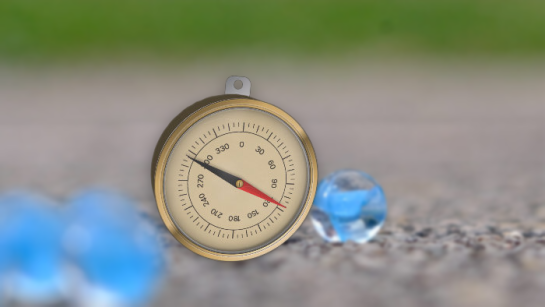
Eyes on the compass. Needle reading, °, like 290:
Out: 115
